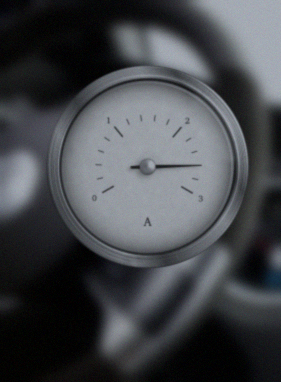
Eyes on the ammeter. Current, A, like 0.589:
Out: 2.6
